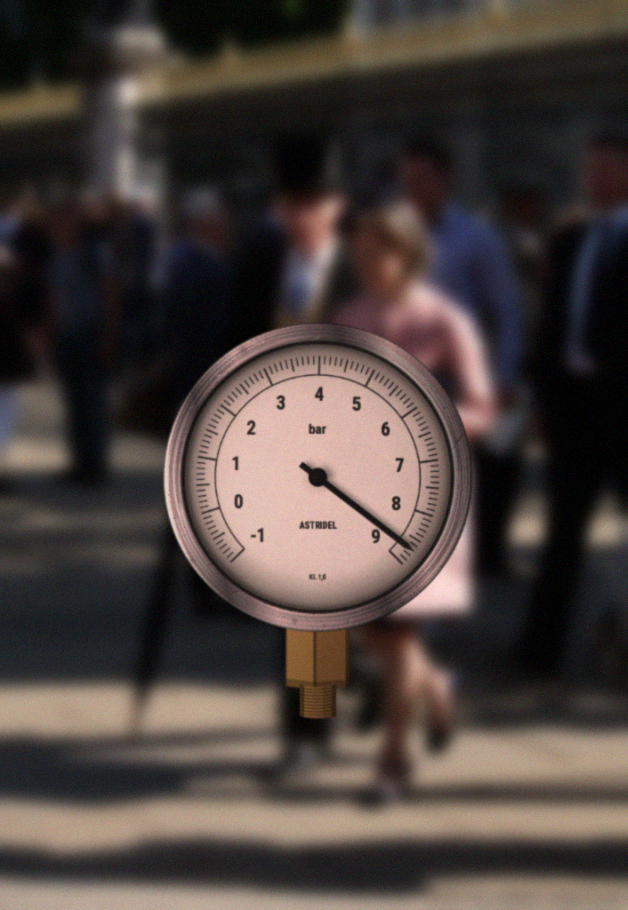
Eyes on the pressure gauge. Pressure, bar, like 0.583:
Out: 8.7
